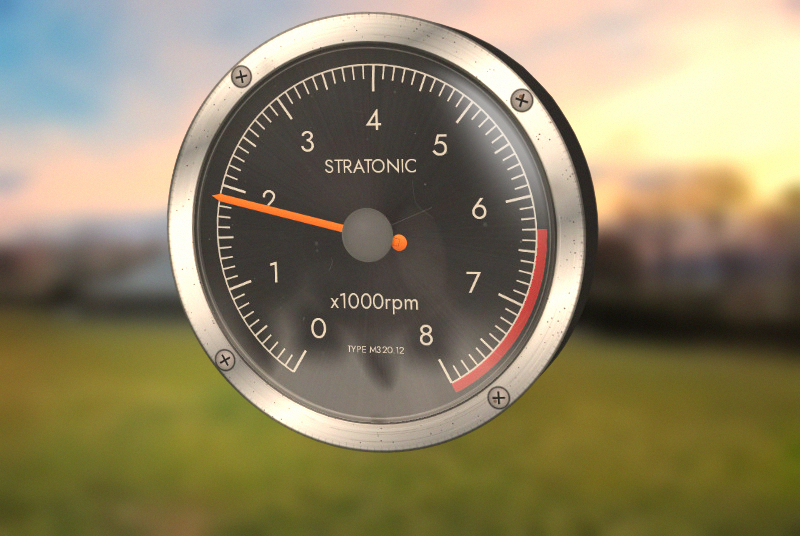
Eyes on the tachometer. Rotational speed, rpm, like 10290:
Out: 1900
